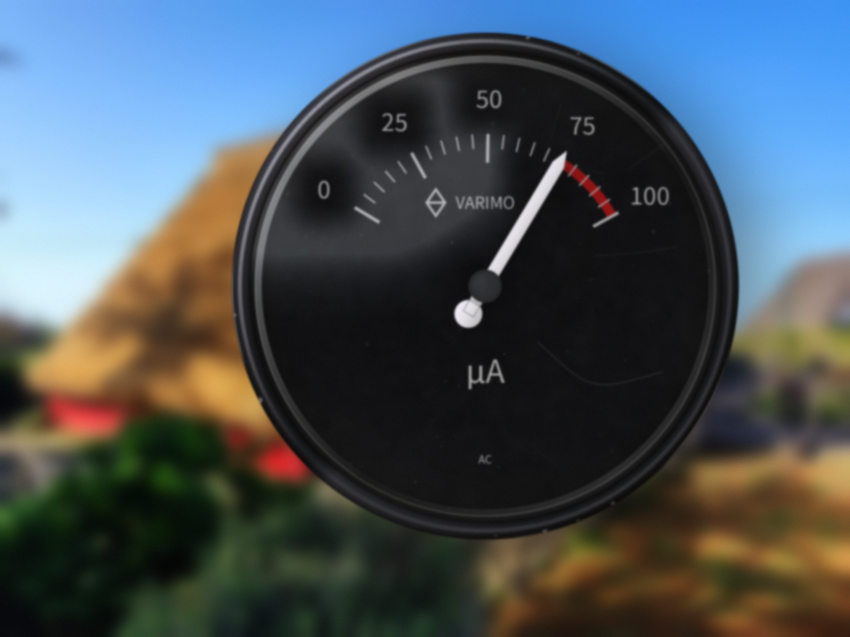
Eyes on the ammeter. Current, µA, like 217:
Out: 75
